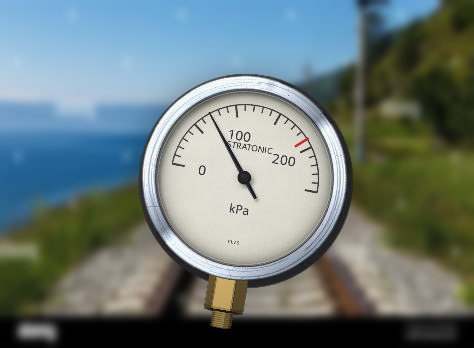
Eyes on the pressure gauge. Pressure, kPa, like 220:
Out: 70
